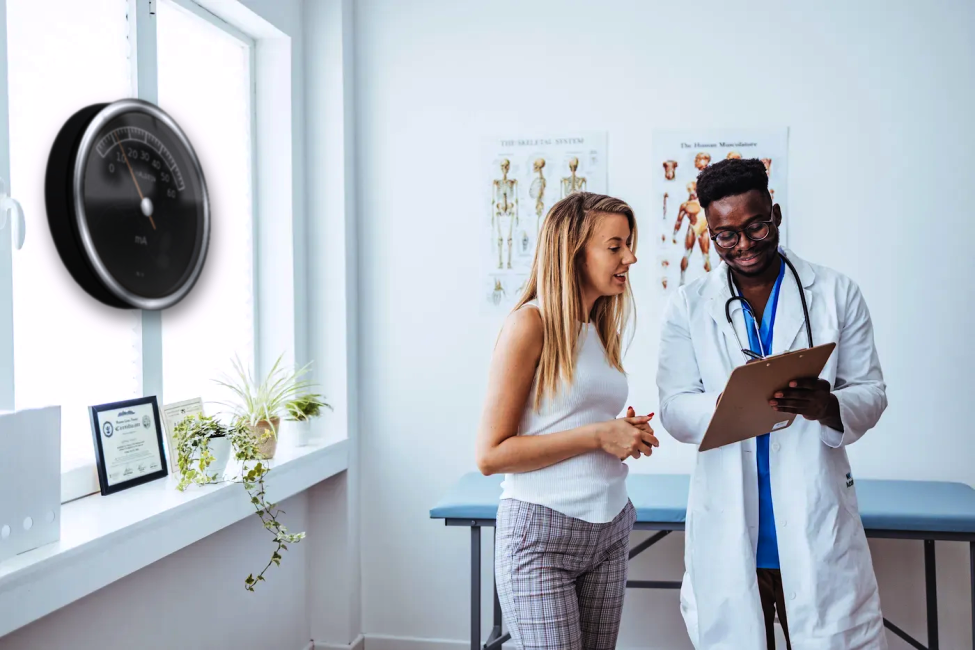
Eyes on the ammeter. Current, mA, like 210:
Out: 10
